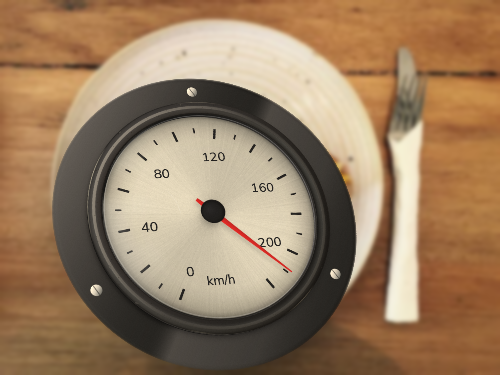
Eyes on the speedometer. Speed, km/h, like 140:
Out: 210
